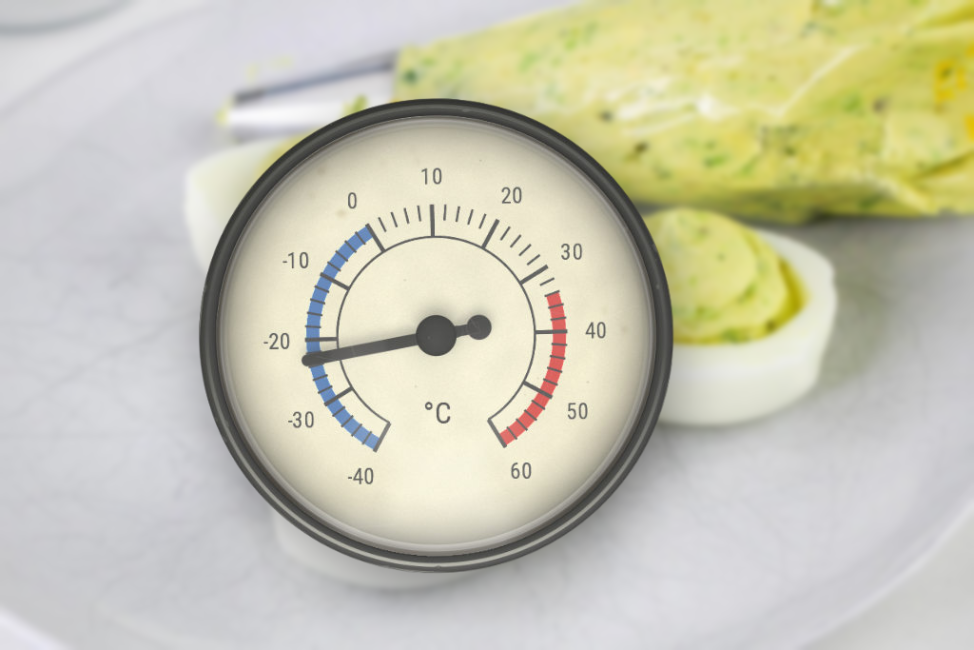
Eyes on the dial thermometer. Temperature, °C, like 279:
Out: -23
